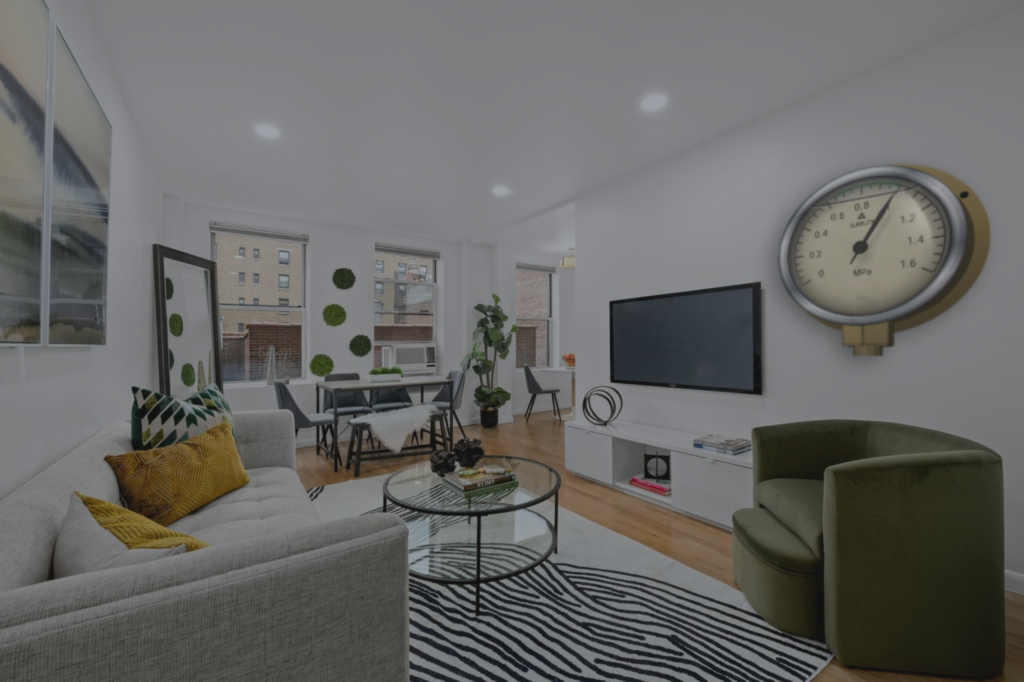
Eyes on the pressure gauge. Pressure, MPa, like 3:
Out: 1
